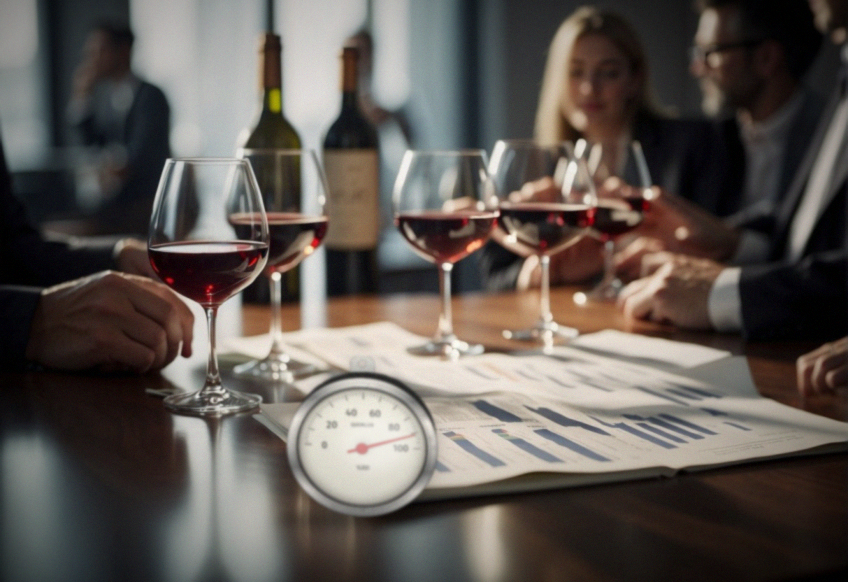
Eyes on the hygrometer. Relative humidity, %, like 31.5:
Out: 90
